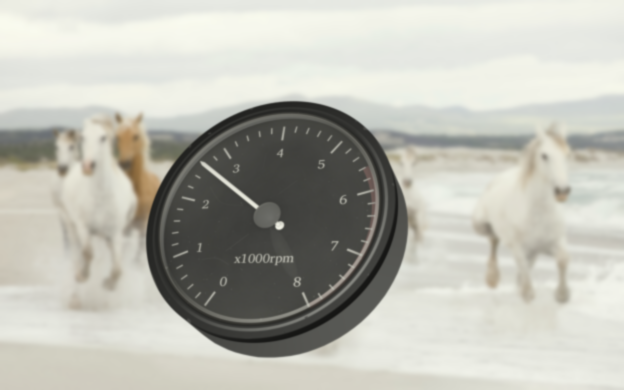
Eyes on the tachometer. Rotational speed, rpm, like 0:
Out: 2600
